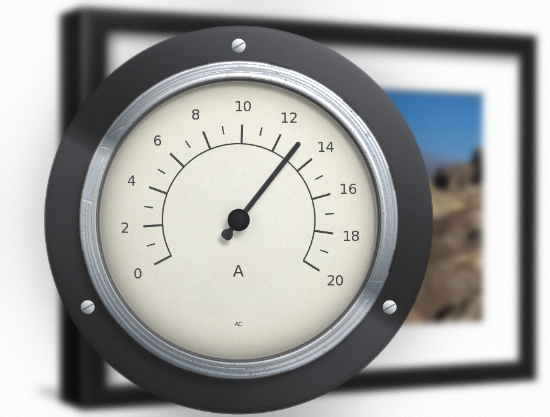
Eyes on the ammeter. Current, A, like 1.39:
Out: 13
